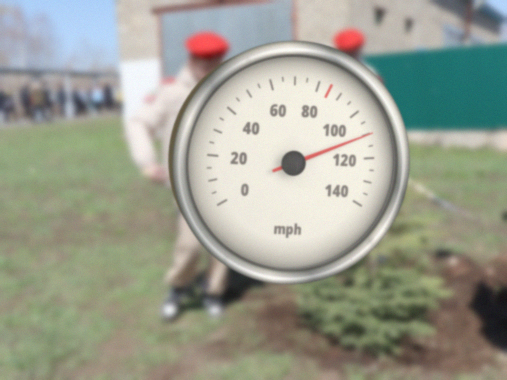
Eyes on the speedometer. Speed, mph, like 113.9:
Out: 110
